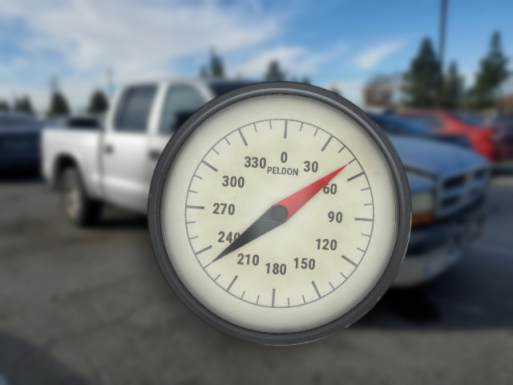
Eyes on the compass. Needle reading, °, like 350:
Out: 50
